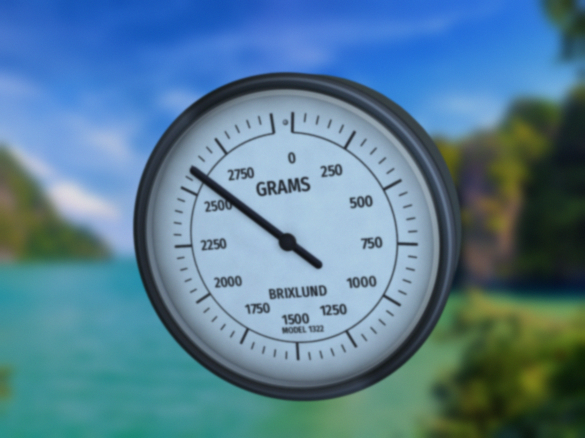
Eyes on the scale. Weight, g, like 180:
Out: 2600
